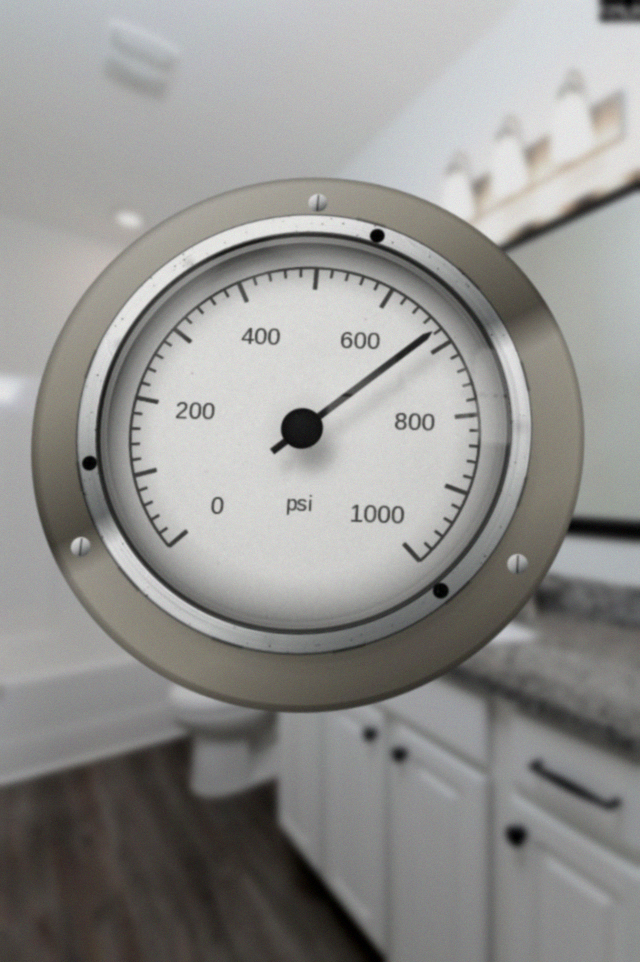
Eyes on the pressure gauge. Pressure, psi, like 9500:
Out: 680
